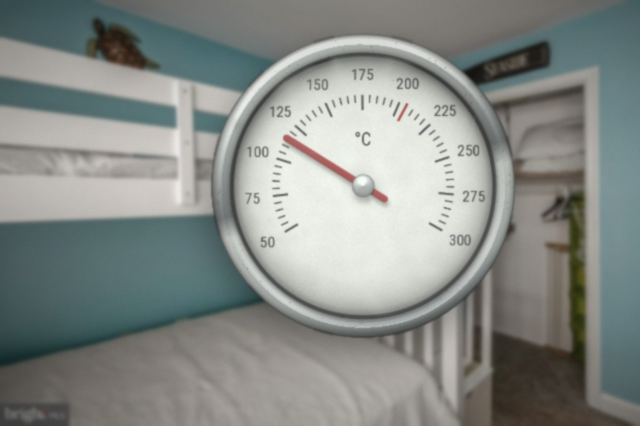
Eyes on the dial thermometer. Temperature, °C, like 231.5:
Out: 115
